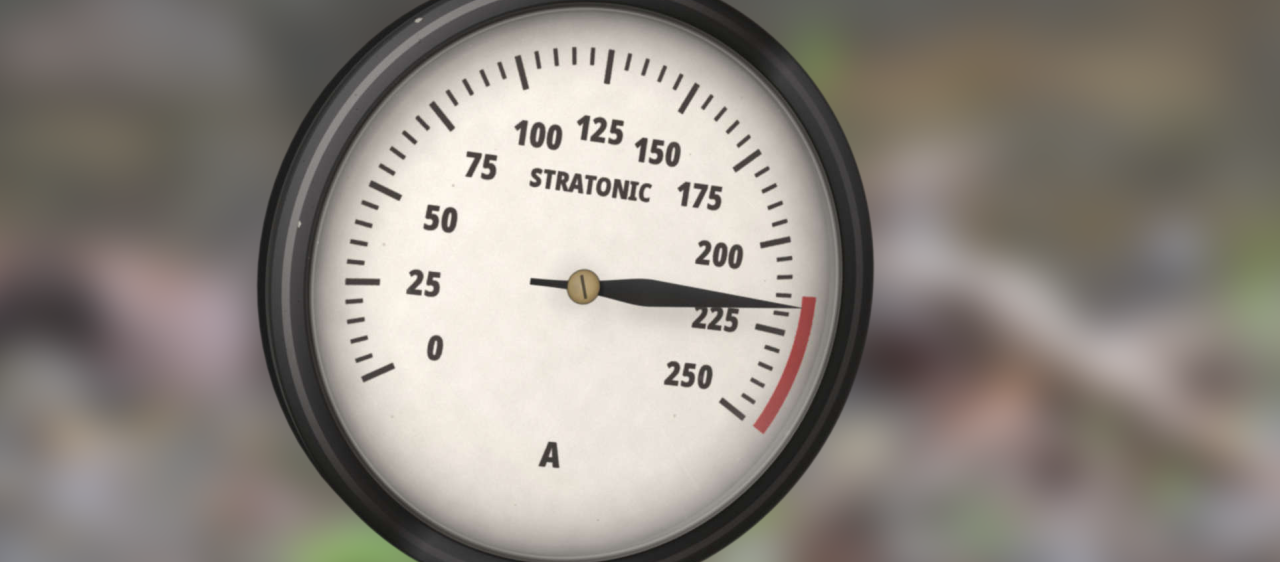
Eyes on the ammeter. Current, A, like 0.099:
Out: 217.5
